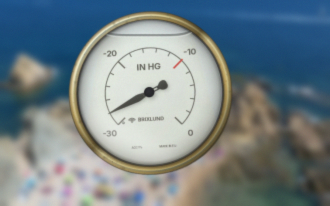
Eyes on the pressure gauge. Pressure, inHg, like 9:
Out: -28
